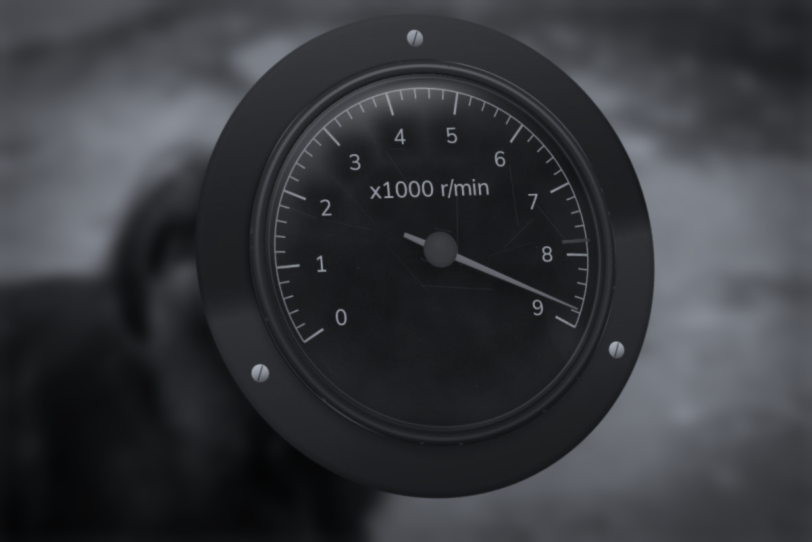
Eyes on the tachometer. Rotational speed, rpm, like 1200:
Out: 8800
